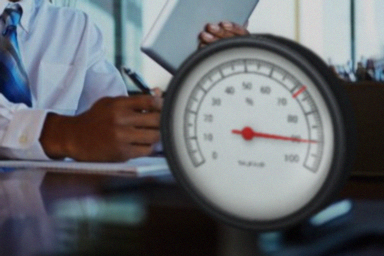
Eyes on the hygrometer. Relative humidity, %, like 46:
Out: 90
